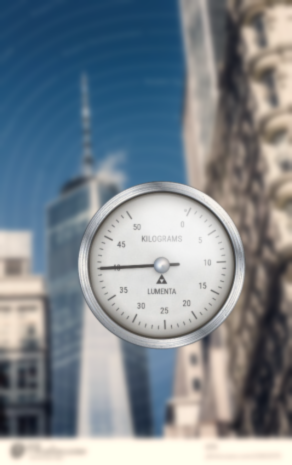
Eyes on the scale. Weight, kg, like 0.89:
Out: 40
